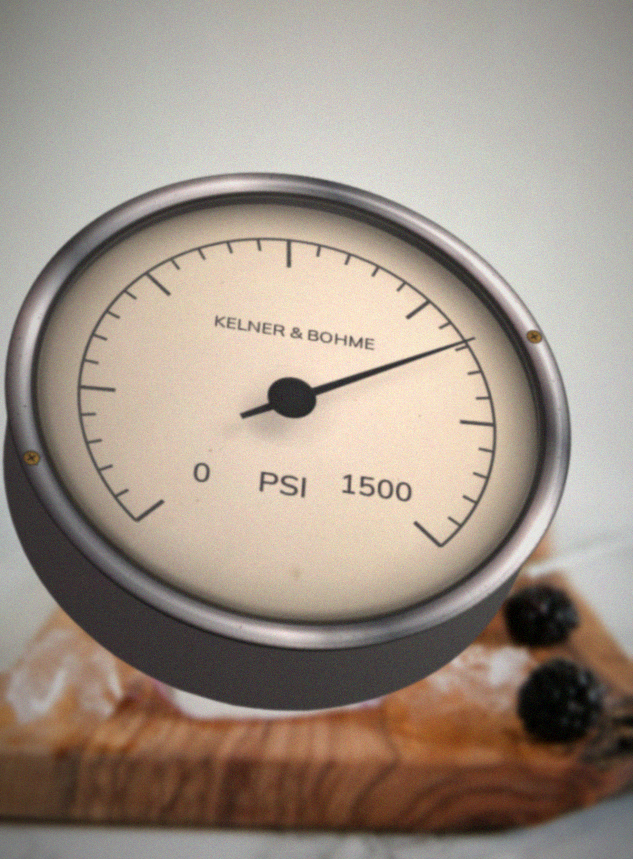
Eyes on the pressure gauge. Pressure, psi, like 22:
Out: 1100
